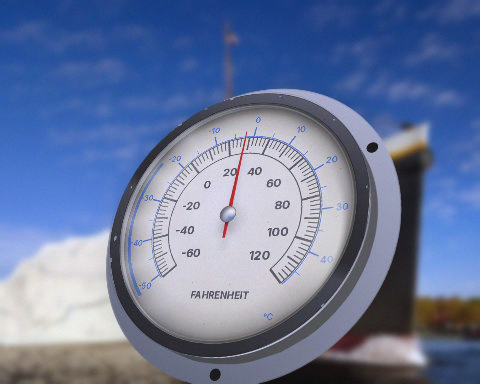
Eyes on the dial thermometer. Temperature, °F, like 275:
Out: 30
